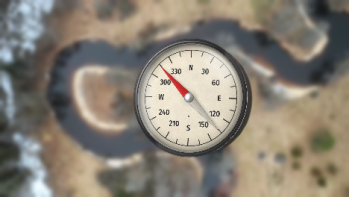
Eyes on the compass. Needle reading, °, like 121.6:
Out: 315
